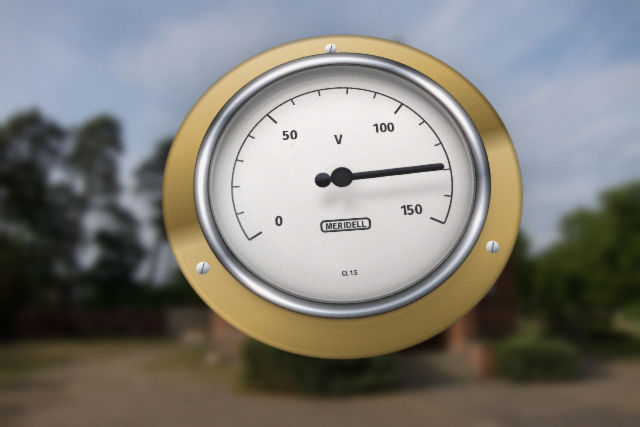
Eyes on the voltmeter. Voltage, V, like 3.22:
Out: 130
